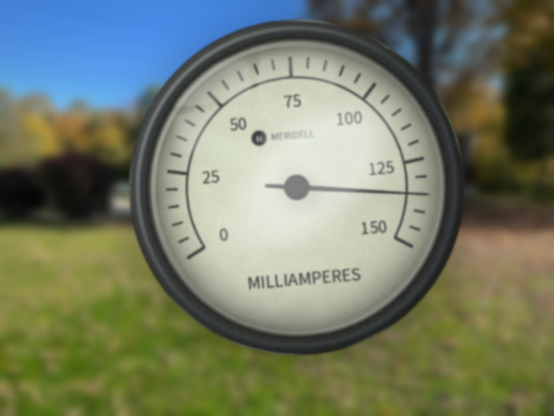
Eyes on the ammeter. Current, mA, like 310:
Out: 135
